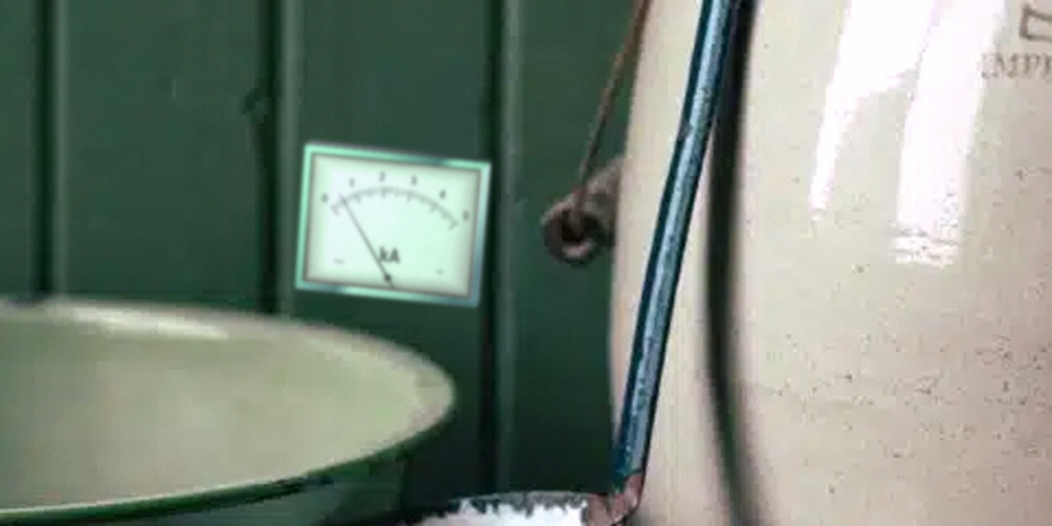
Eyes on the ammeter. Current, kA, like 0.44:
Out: 0.5
